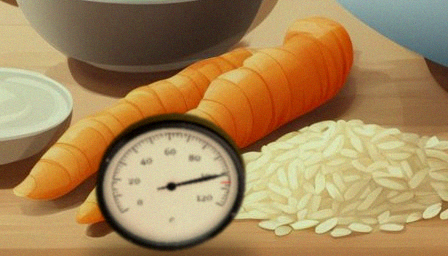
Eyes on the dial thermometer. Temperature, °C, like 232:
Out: 100
